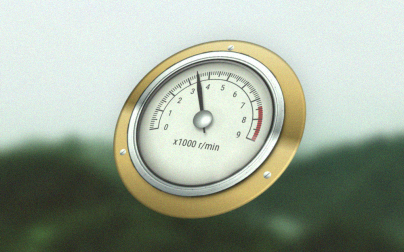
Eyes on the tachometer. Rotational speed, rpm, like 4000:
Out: 3500
